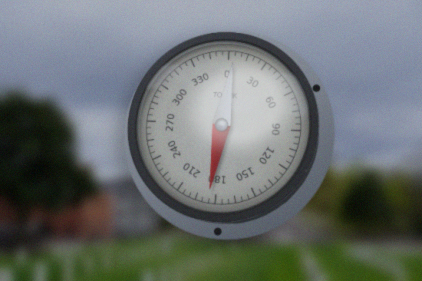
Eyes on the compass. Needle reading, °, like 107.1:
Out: 185
